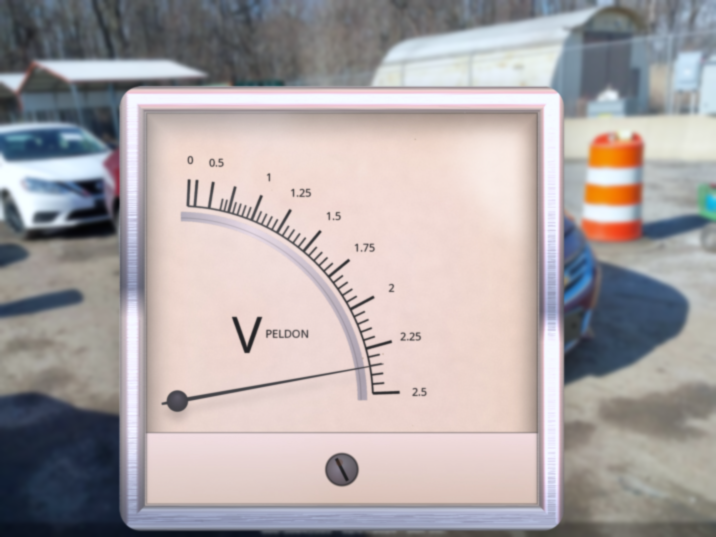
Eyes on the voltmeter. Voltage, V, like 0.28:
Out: 2.35
